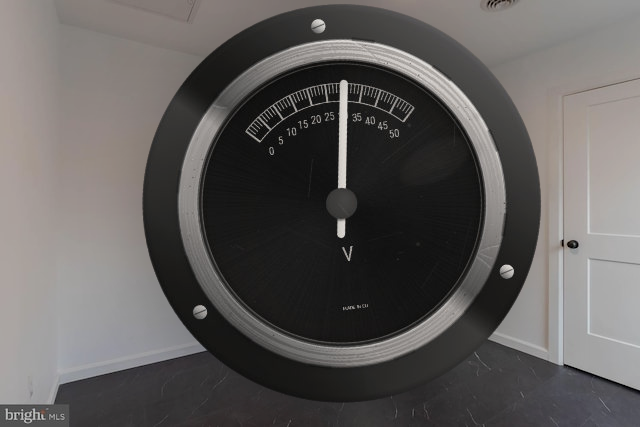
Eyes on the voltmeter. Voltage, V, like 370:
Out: 30
